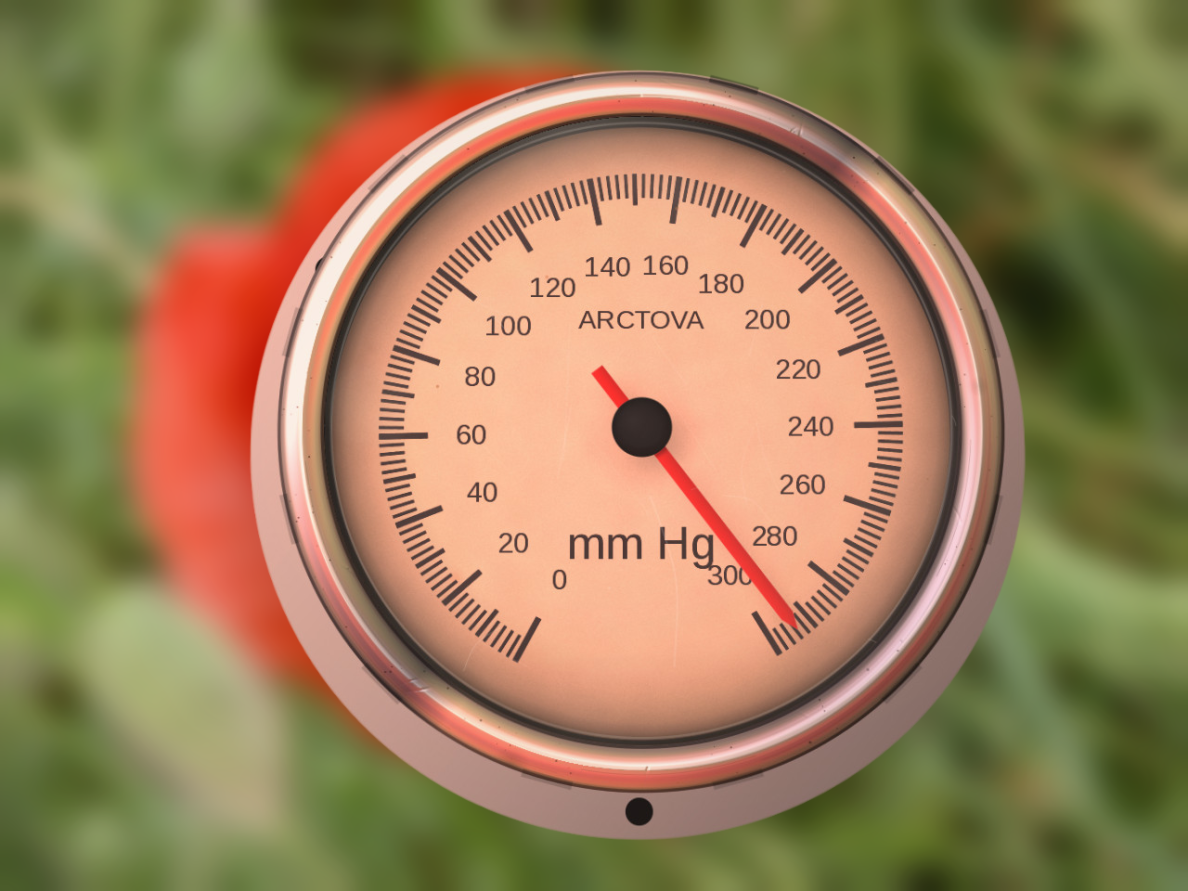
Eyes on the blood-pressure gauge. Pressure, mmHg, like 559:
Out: 294
